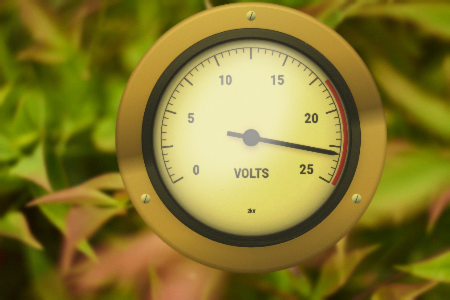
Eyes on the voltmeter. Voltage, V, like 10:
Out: 23
